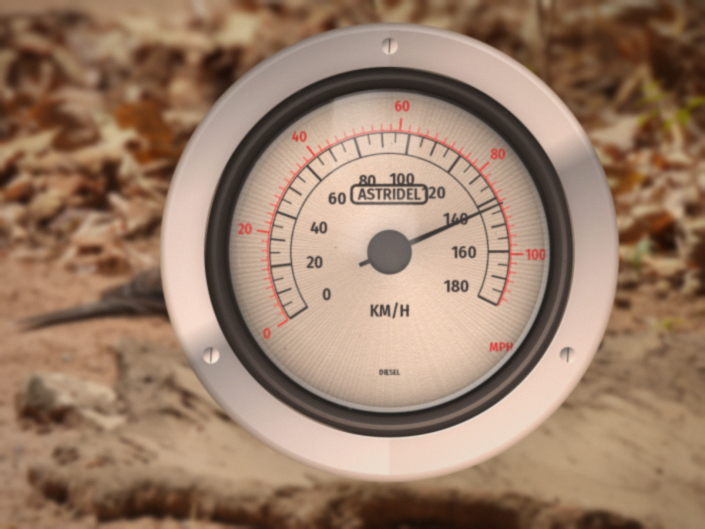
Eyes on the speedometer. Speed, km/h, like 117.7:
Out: 142.5
